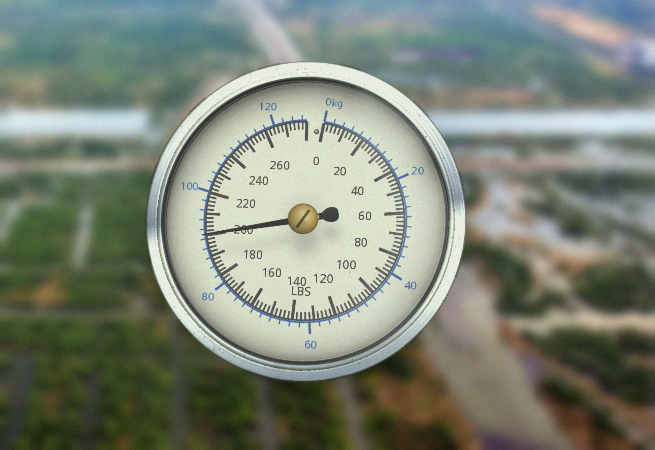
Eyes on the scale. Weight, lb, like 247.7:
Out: 200
